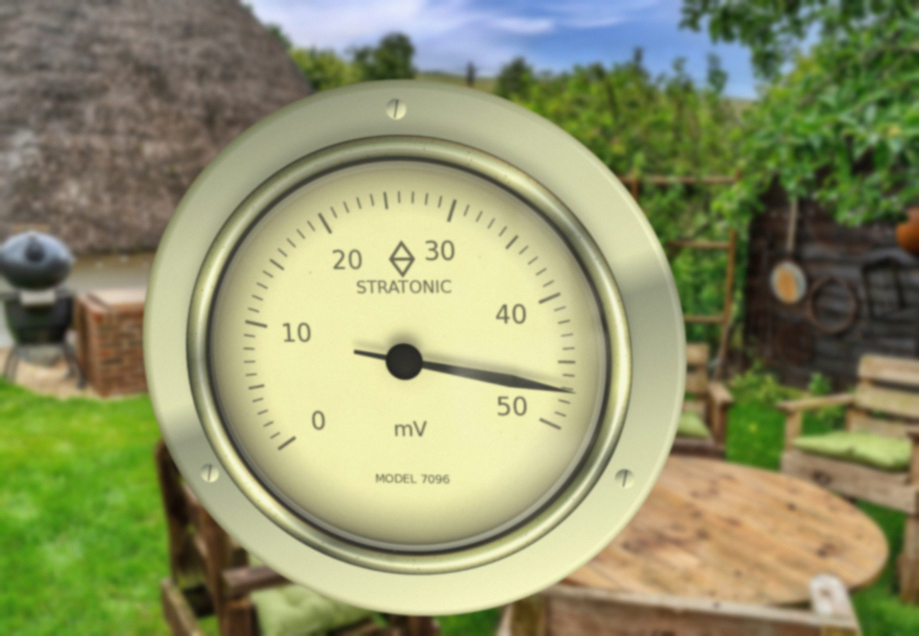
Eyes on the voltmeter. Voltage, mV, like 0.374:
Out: 47
